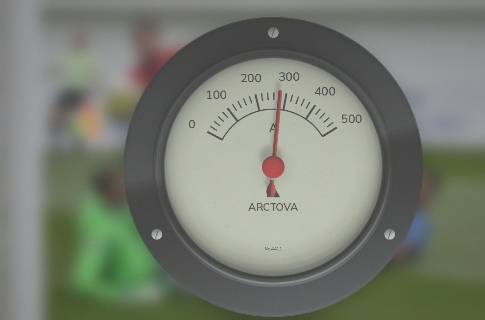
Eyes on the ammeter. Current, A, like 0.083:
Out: 280
